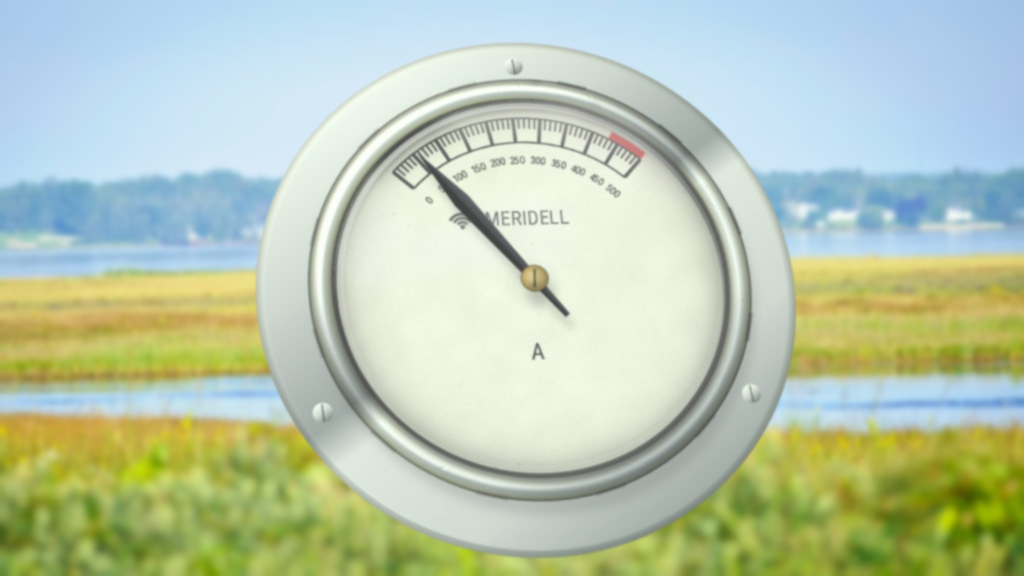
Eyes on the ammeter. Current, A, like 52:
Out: 50
